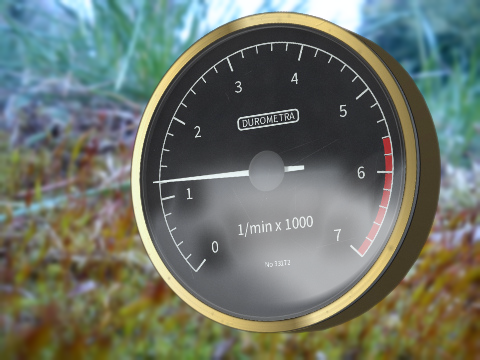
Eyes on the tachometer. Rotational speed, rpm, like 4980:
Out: 1200
